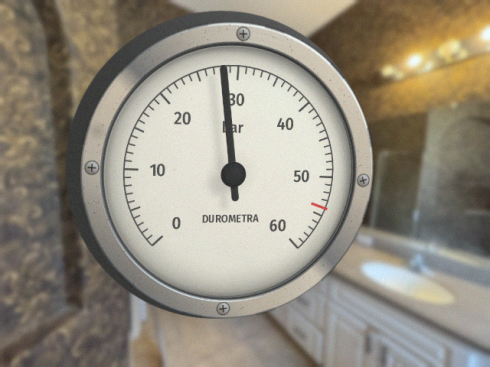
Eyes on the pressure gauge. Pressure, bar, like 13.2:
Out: 28
